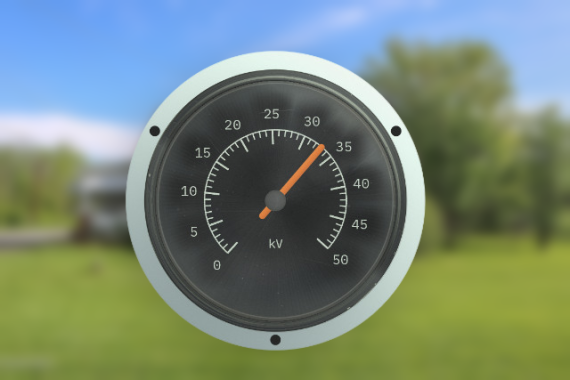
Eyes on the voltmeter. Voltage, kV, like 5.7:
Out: 33
